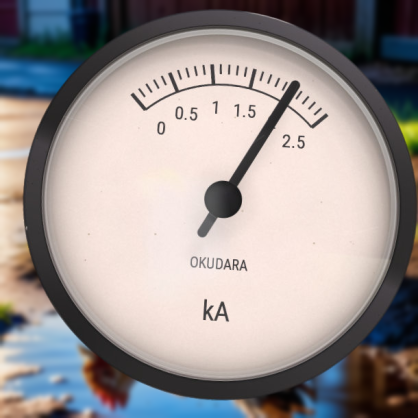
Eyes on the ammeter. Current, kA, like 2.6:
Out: 2
